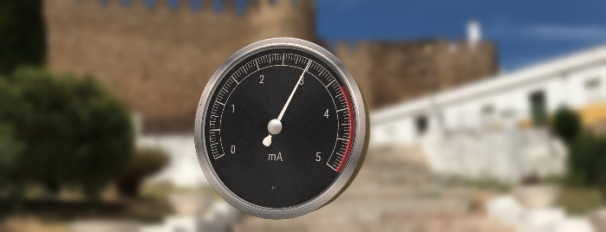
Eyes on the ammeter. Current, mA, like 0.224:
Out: 3
